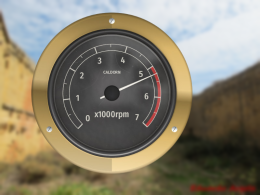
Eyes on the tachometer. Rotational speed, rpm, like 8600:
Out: 5250
